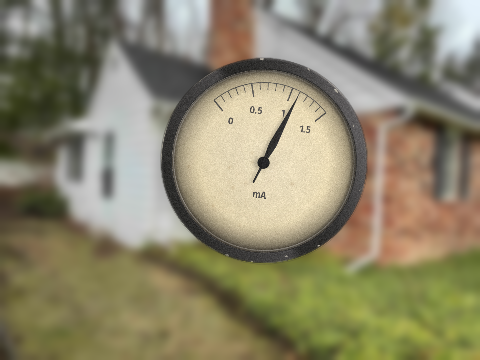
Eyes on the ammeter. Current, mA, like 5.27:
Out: 1.1
